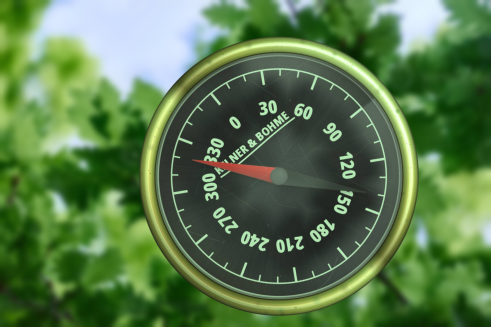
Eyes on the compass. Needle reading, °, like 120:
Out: 320
